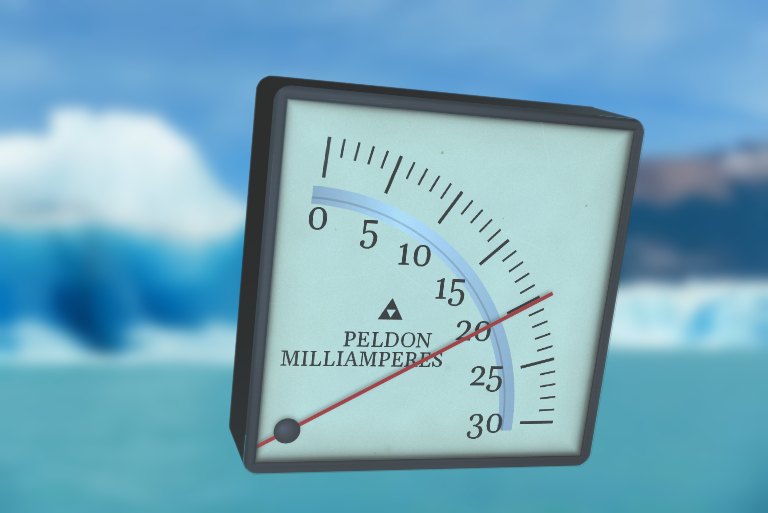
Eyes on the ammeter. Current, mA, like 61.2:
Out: 20
